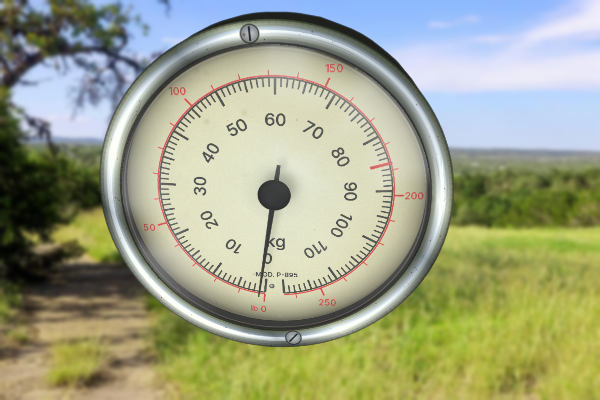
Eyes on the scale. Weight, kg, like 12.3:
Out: 1
